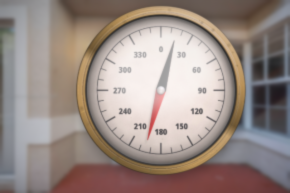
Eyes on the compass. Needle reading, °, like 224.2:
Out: 195
